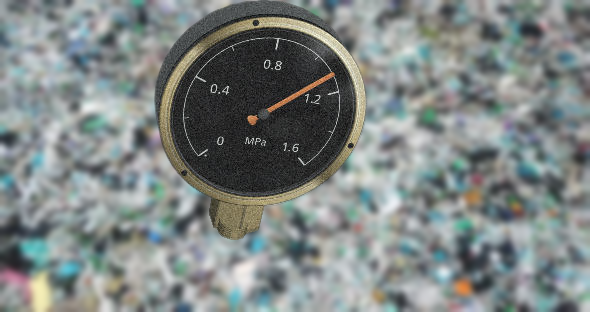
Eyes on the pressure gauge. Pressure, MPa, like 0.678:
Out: 1.1
